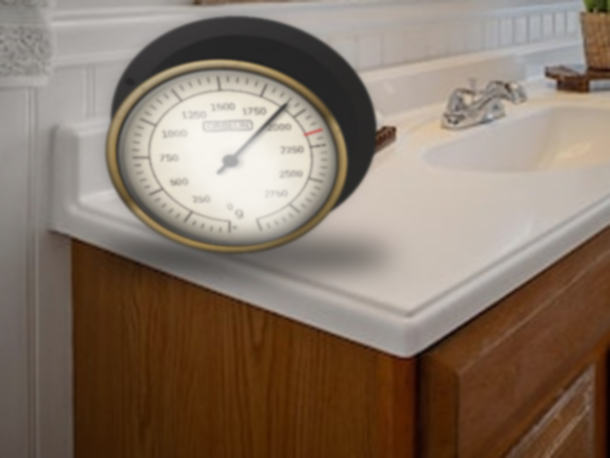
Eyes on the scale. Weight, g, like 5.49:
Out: 1900
